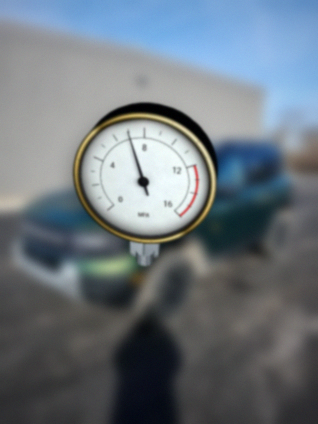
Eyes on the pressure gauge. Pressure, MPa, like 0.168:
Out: 7
